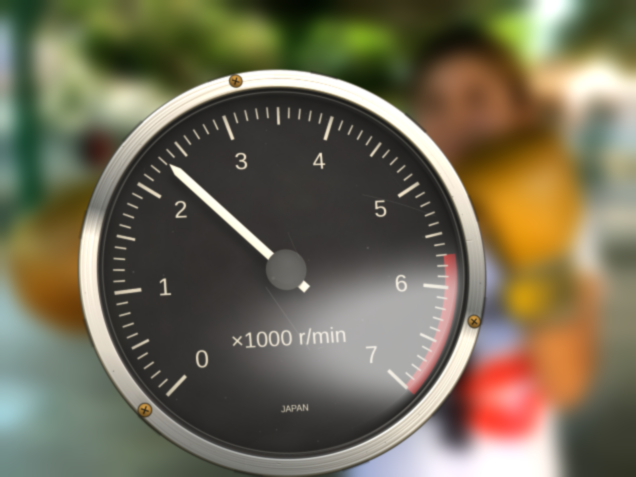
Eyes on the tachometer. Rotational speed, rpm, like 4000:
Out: 2300
